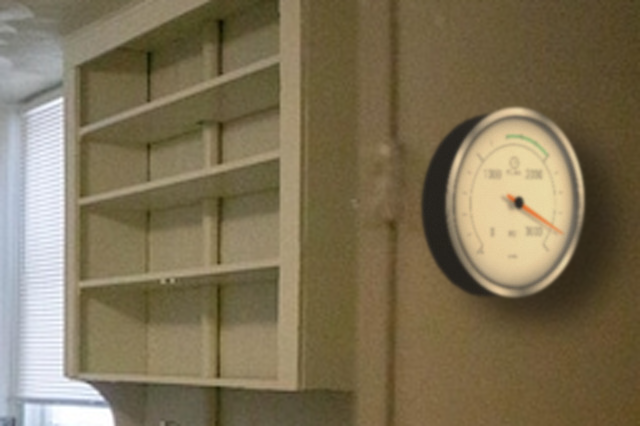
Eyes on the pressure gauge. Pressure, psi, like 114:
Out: 2800
